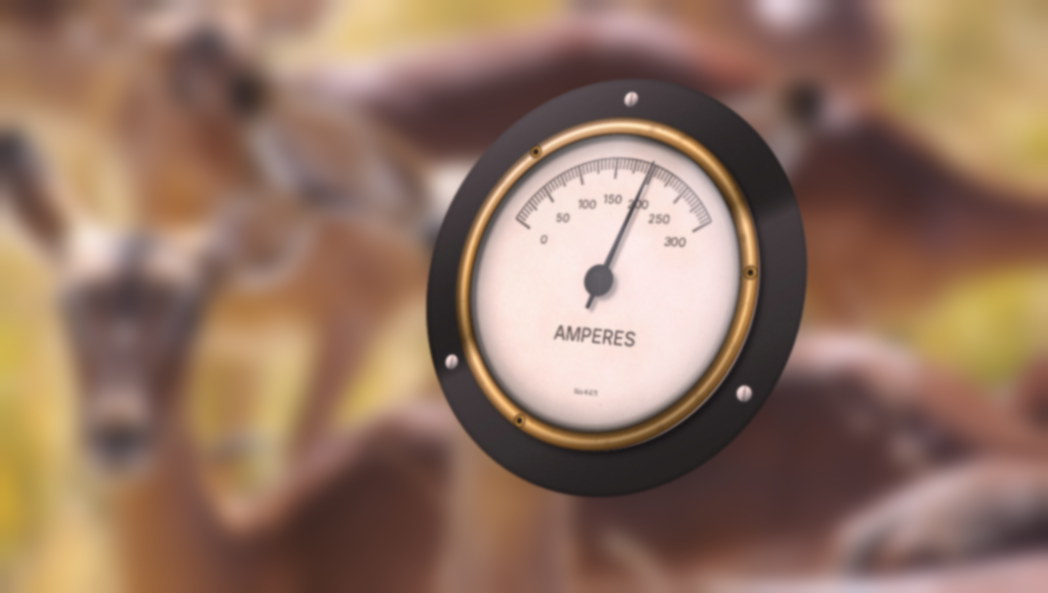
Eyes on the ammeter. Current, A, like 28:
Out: 200
